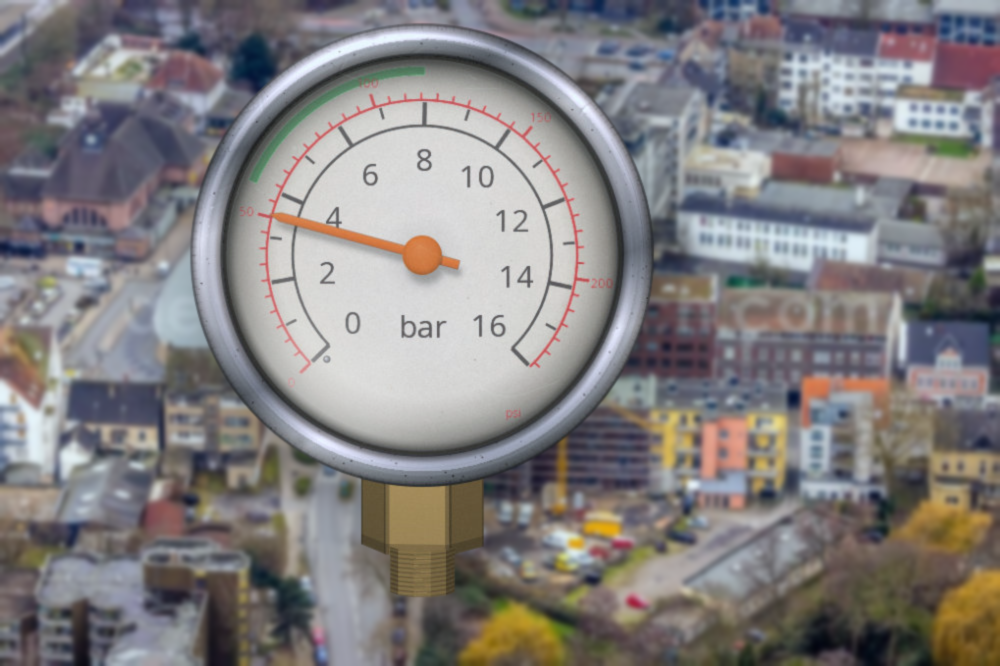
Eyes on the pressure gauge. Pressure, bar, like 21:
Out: 3.5
